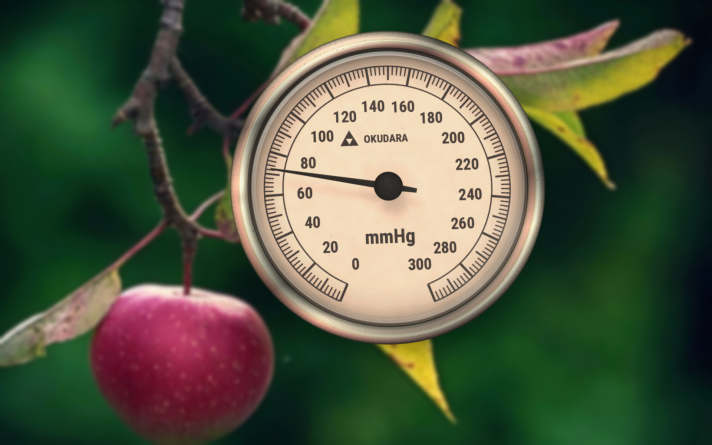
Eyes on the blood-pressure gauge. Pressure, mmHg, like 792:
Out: 72
